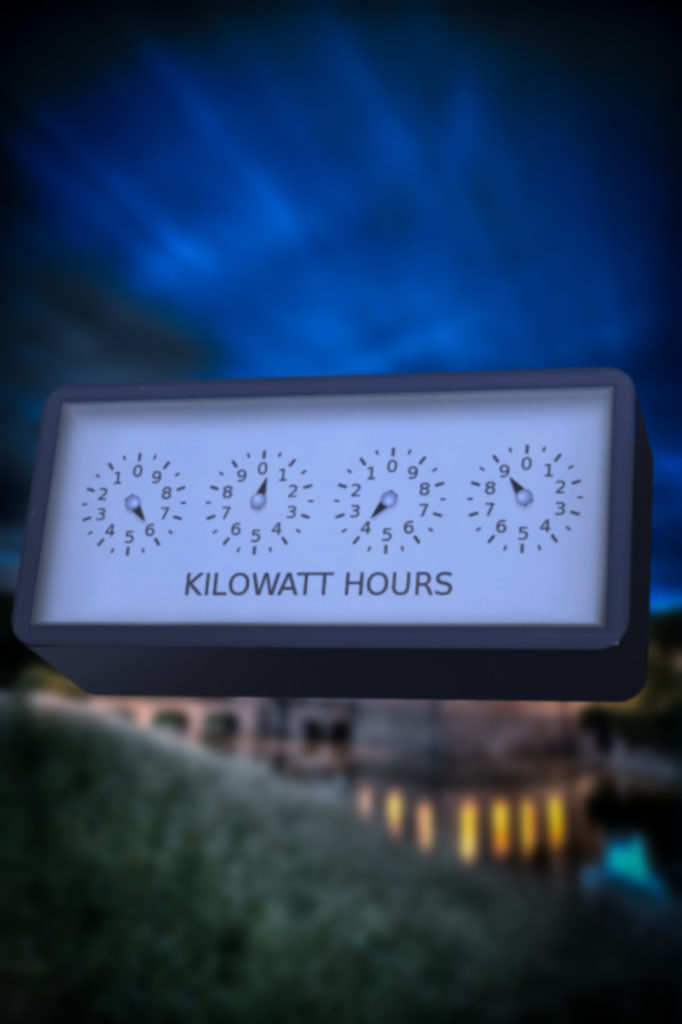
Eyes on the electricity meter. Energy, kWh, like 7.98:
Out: 6039
